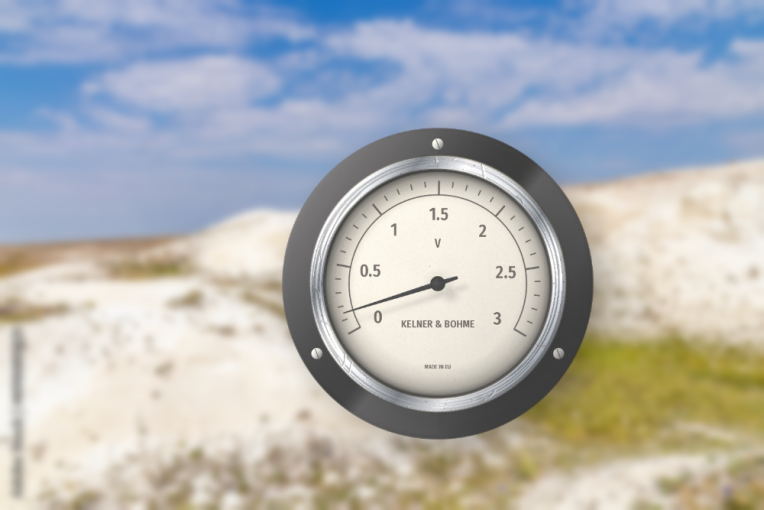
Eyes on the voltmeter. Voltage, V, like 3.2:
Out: 0.15
